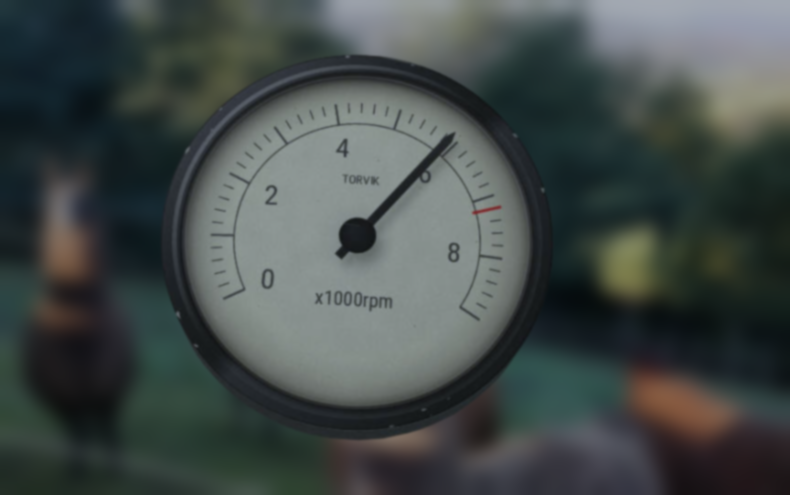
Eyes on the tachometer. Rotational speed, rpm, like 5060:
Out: 5900
